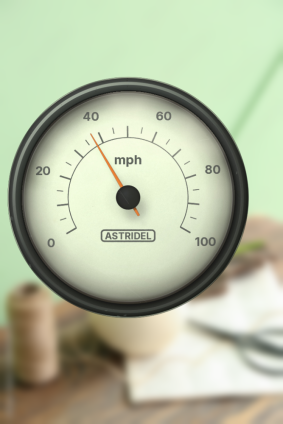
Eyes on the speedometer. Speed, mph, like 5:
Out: 37.5
